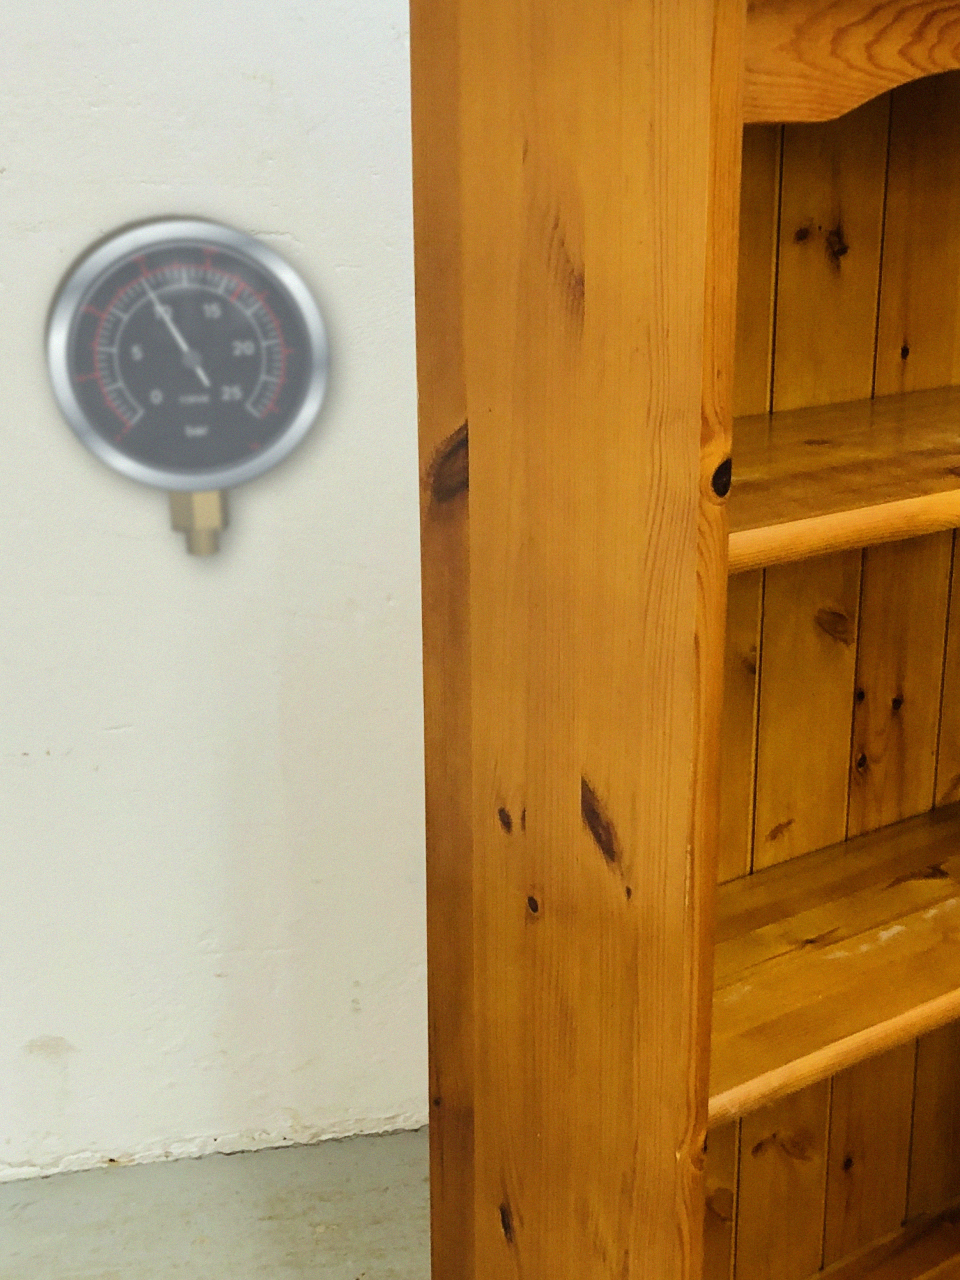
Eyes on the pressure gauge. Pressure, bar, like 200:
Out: 10
